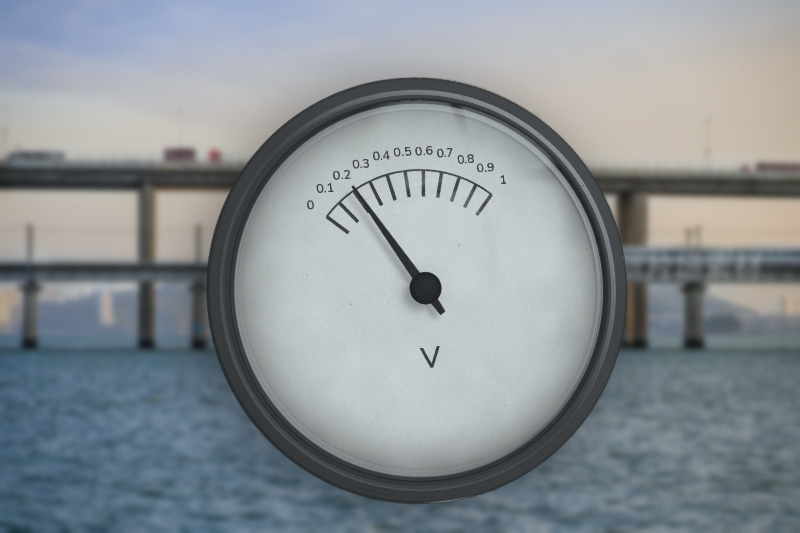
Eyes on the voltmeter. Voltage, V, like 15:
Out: 0.2
